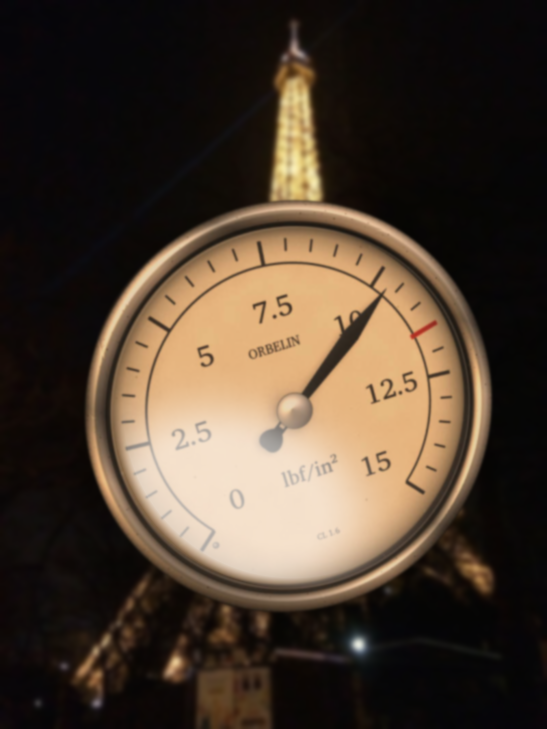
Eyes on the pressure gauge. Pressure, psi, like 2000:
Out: 10.25
